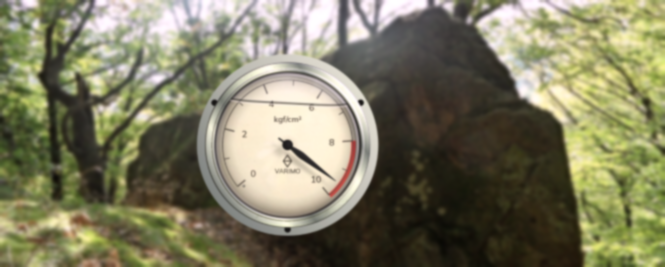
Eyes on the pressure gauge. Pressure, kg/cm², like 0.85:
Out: 9.5
